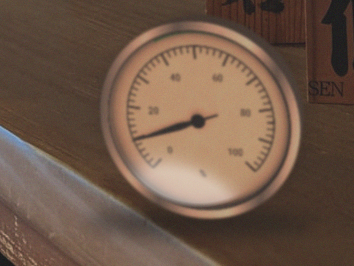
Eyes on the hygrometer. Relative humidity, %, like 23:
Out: 10
